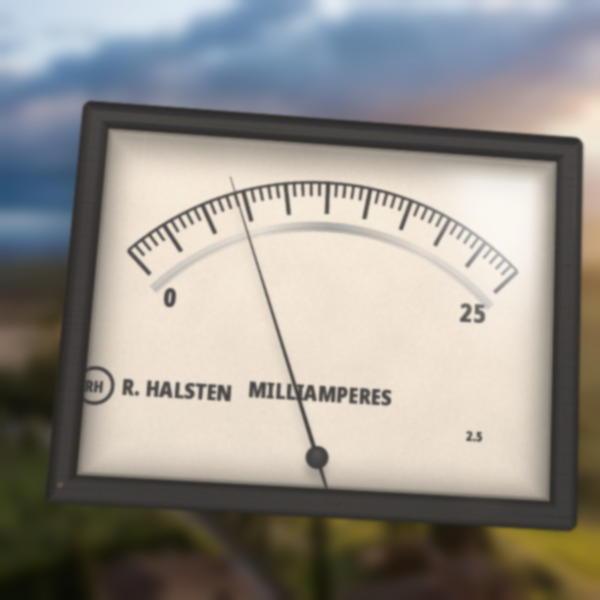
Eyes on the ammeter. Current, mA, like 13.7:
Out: 7
